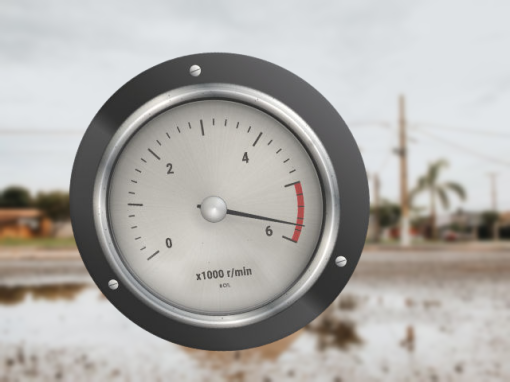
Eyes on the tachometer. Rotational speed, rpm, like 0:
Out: 5700
